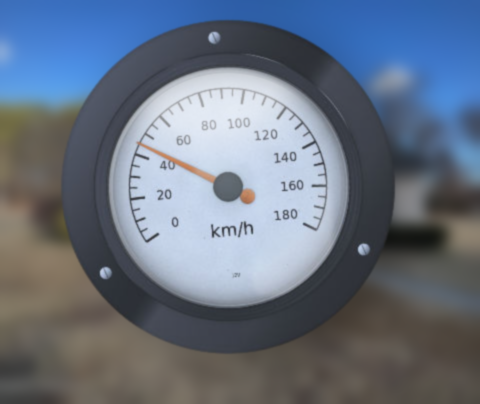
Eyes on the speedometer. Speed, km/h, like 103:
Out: 45
